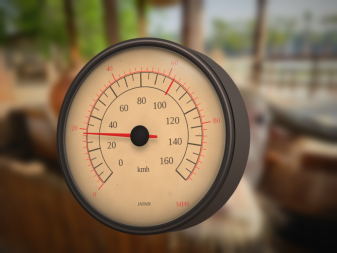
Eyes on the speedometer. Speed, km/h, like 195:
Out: 30
